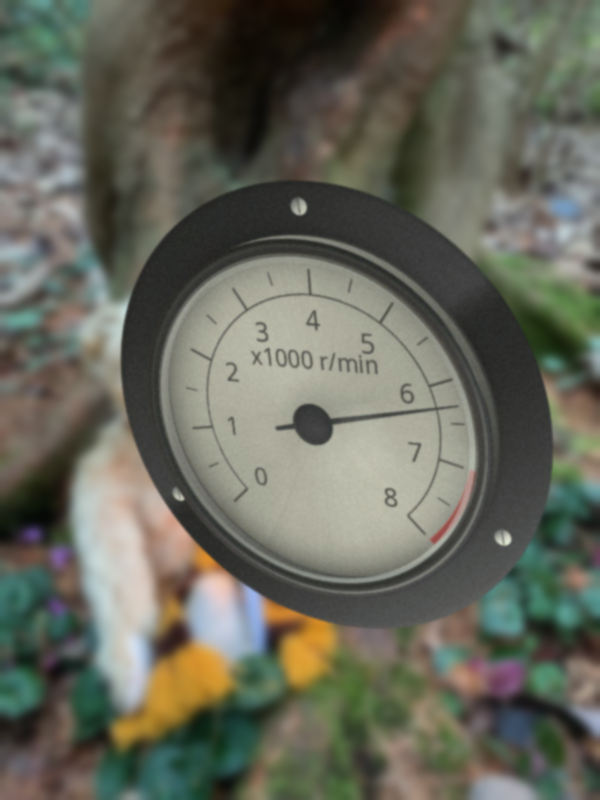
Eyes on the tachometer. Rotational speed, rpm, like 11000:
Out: 6250
